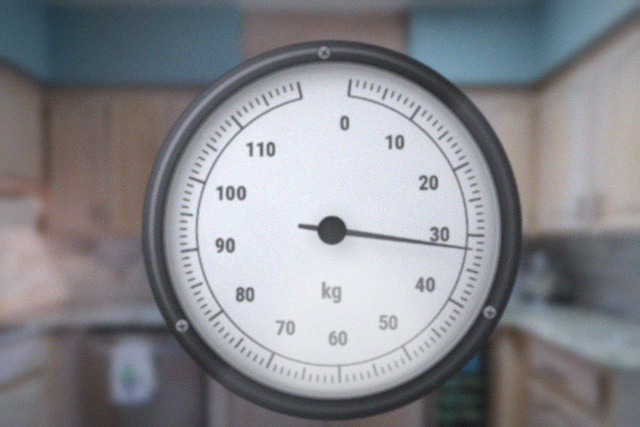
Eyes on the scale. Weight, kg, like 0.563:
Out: 32
